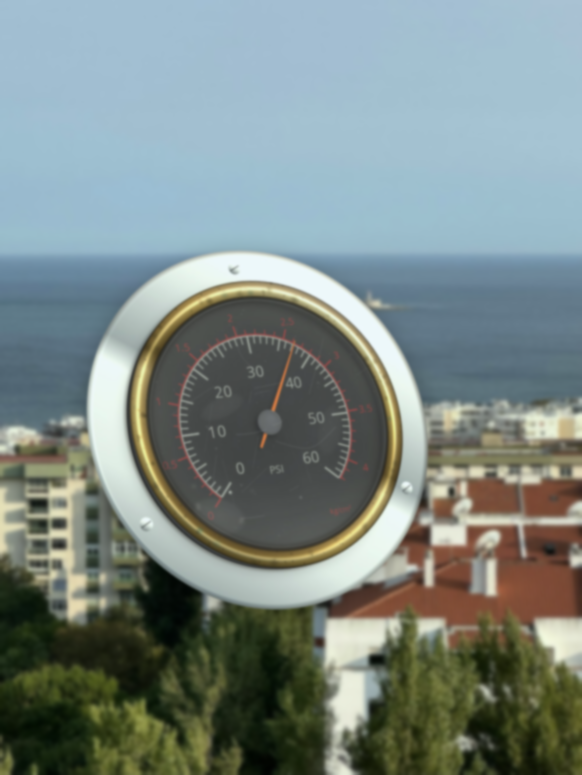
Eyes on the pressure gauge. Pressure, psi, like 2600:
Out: 37
